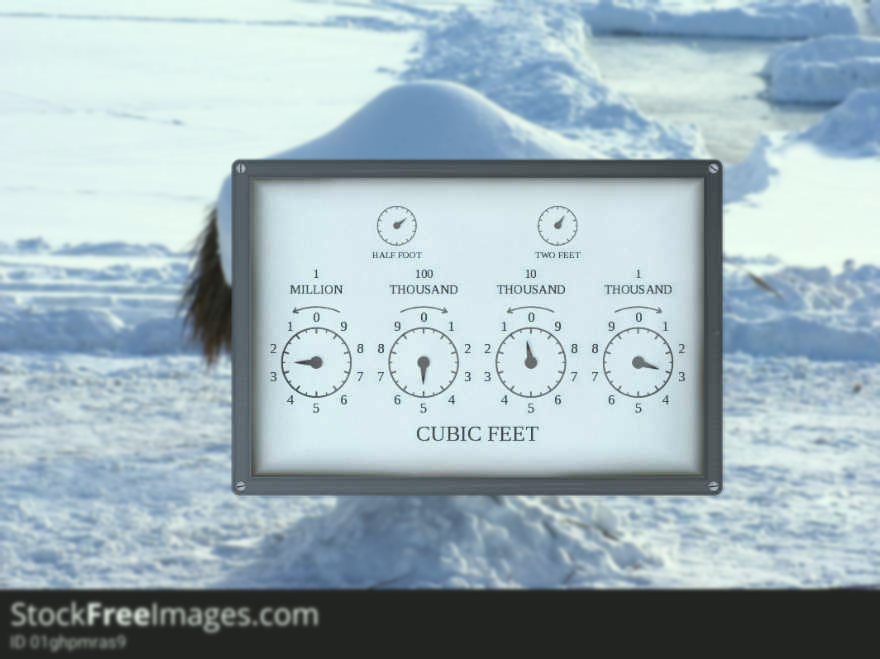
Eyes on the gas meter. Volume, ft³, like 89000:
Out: 250300
